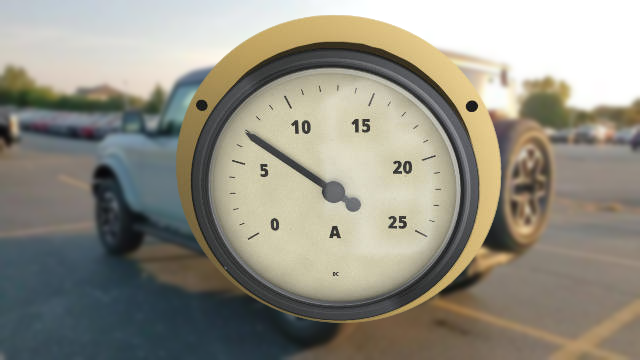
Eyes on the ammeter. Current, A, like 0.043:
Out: 7
